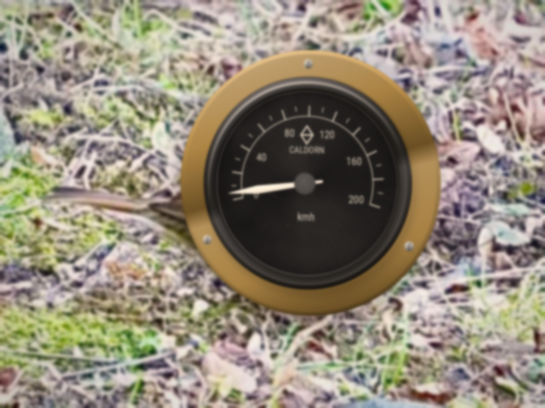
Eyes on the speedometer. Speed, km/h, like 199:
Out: 5
